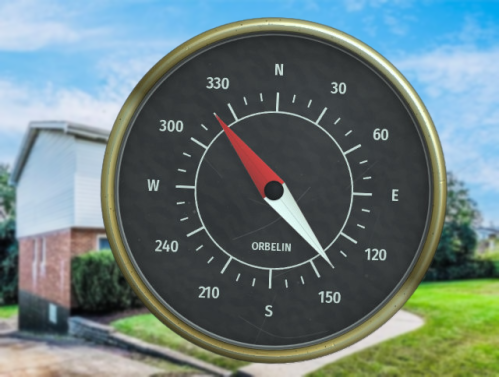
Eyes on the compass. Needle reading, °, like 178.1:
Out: 320
